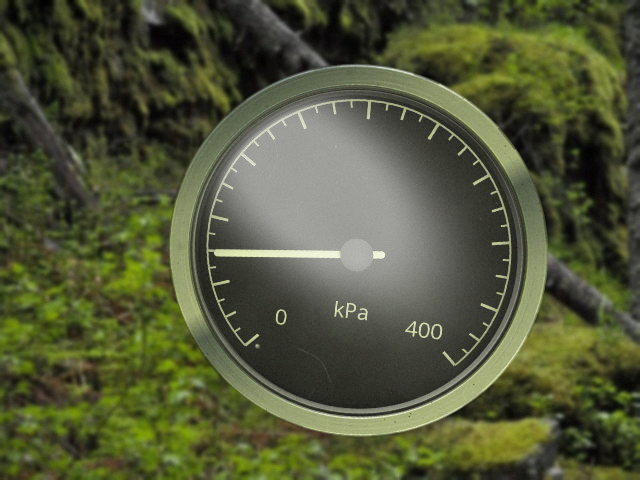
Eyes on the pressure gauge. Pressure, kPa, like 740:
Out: 60
